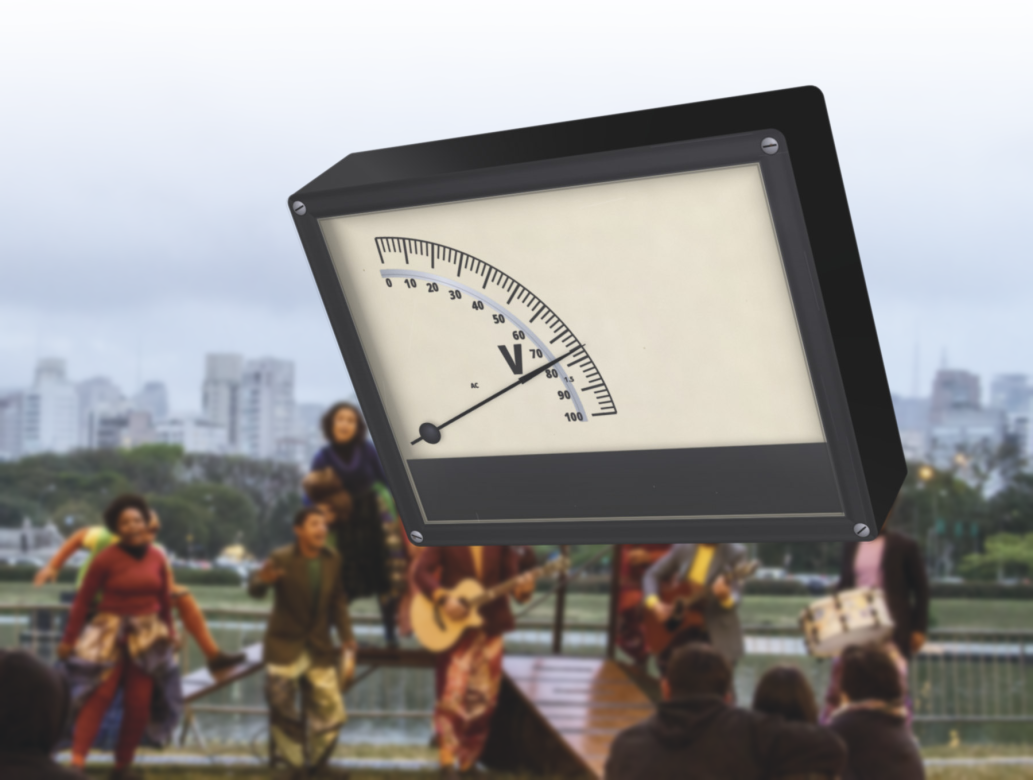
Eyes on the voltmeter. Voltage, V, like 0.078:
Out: 76
